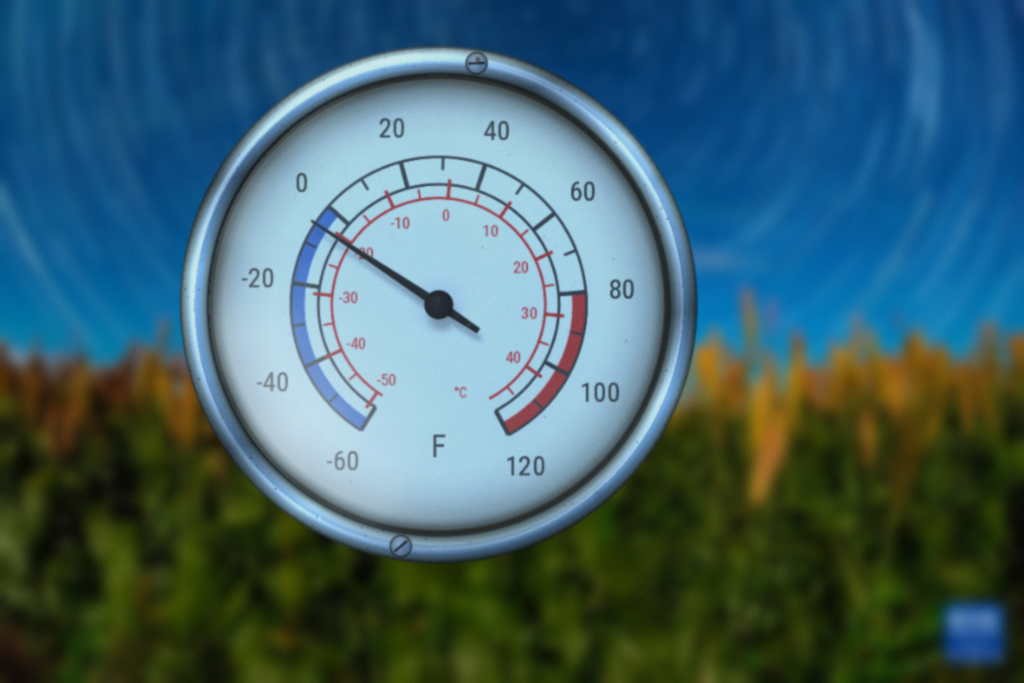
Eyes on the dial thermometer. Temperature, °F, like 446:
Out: -5
